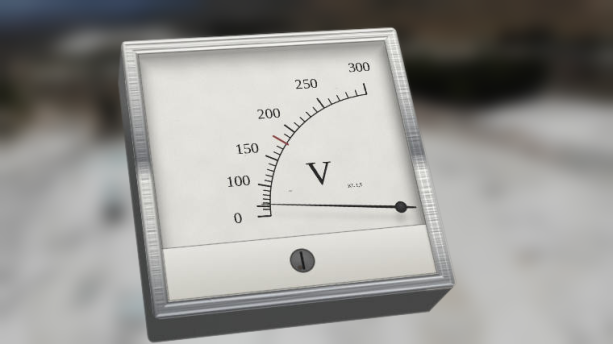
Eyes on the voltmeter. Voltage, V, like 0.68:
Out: 50
